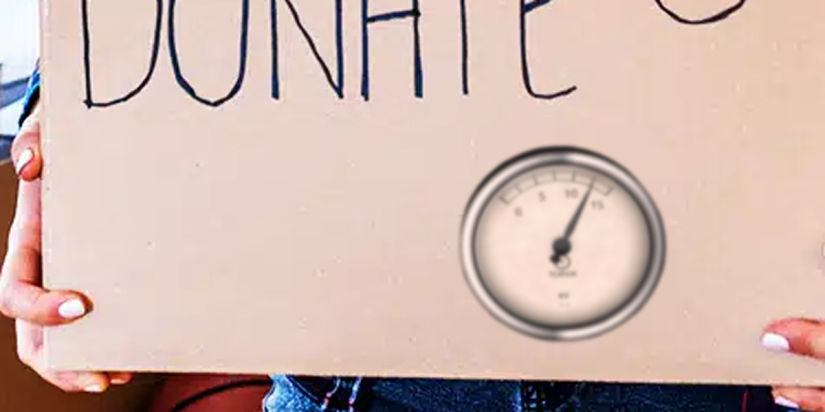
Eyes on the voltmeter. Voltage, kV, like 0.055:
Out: 12.5
